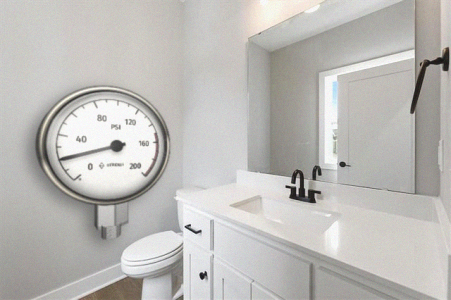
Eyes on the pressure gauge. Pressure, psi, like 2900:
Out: 20
